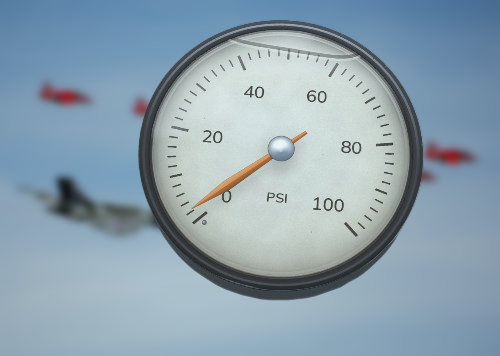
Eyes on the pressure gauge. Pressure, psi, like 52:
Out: 2
